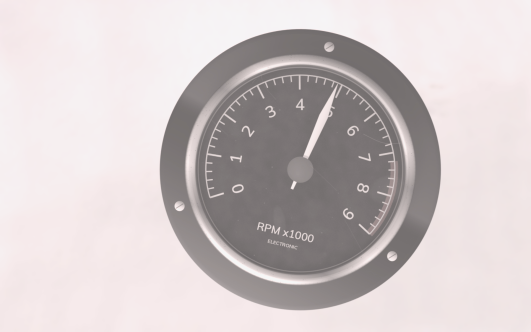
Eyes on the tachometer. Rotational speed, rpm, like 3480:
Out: 4900
